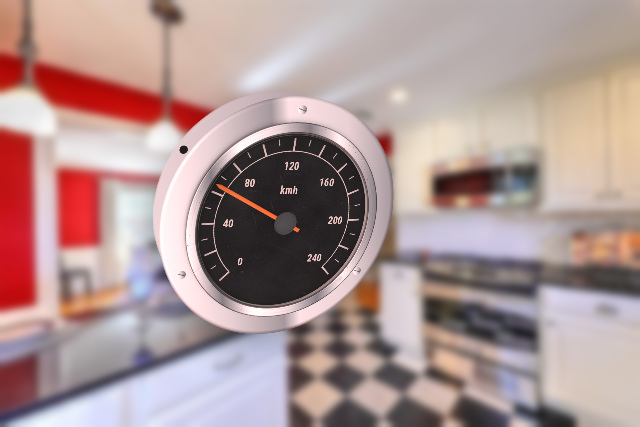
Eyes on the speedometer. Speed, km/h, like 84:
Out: 65
